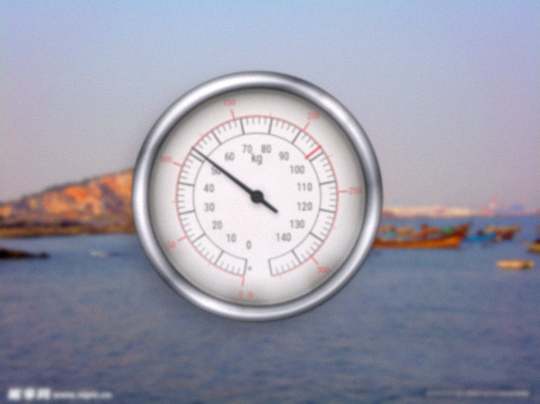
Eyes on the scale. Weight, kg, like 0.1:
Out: 52
